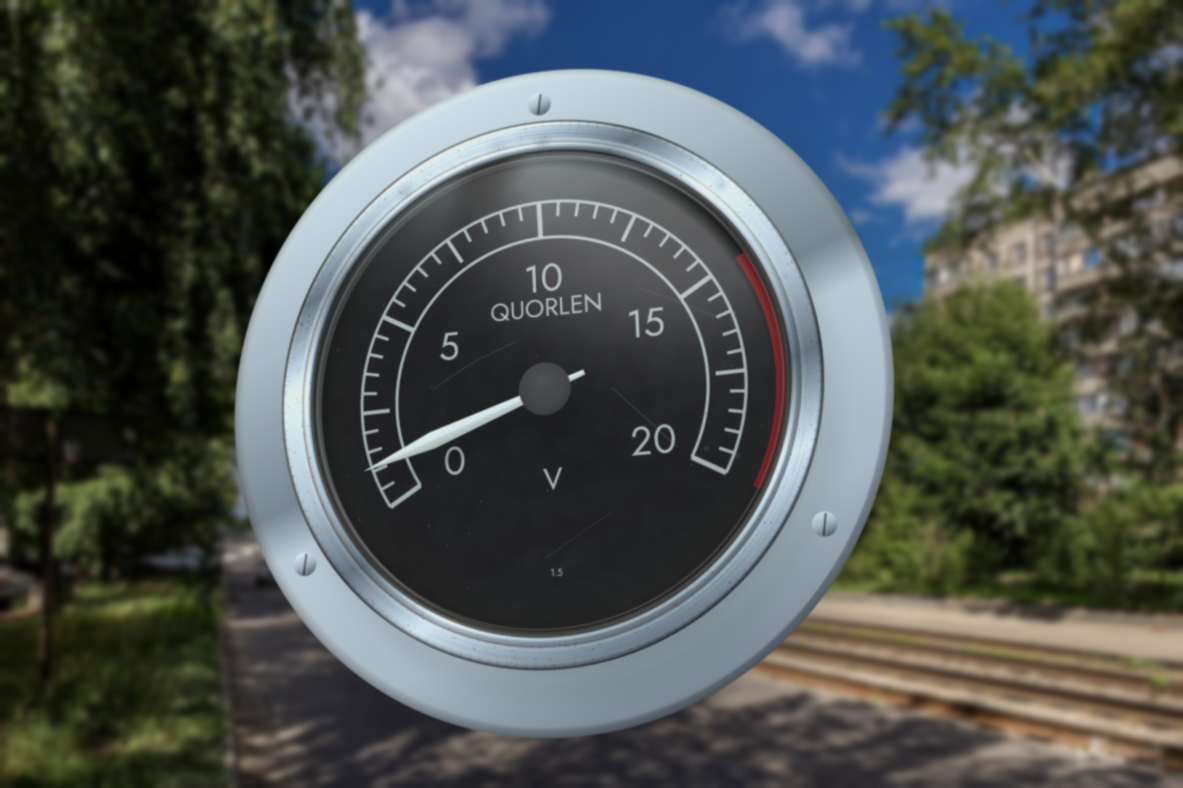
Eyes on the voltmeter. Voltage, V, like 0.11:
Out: 1
